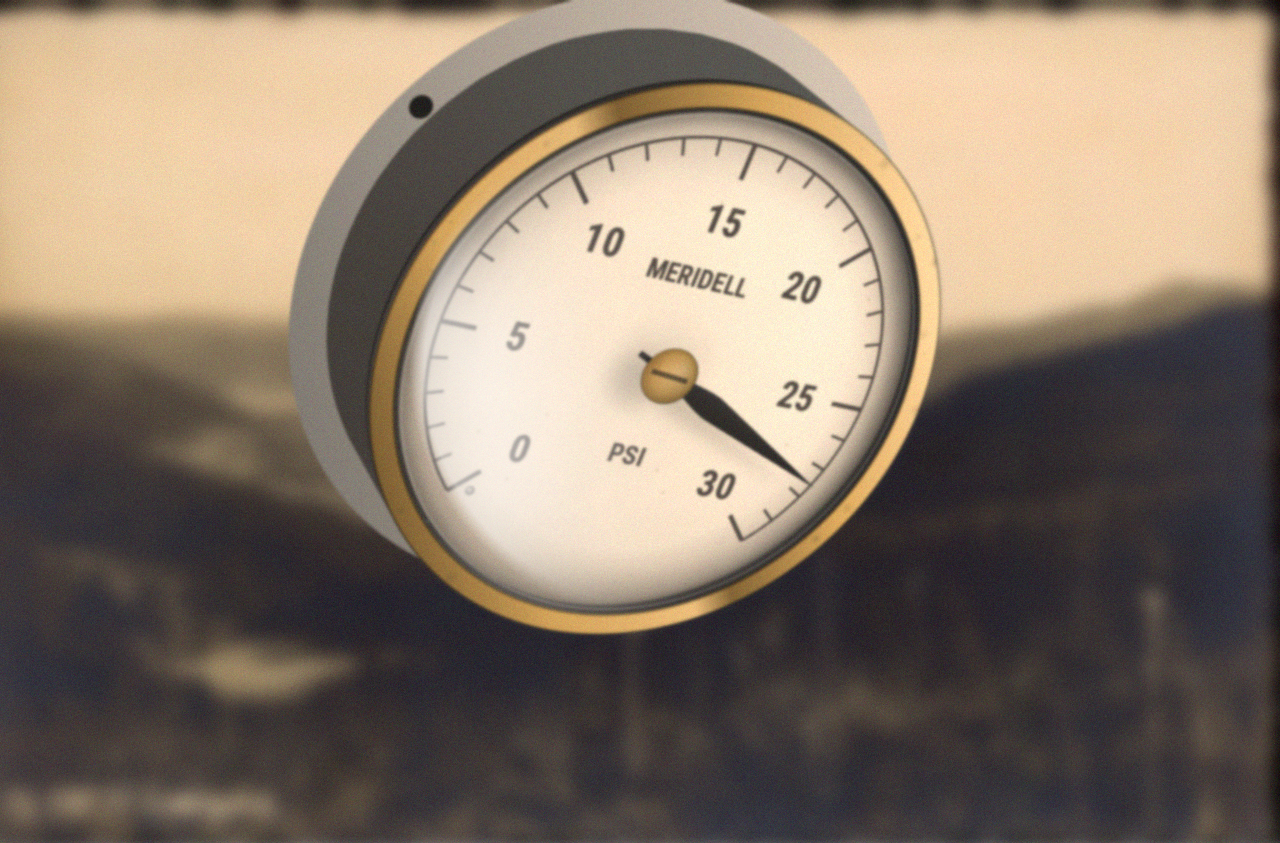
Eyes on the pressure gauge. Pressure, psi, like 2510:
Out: 27.5
